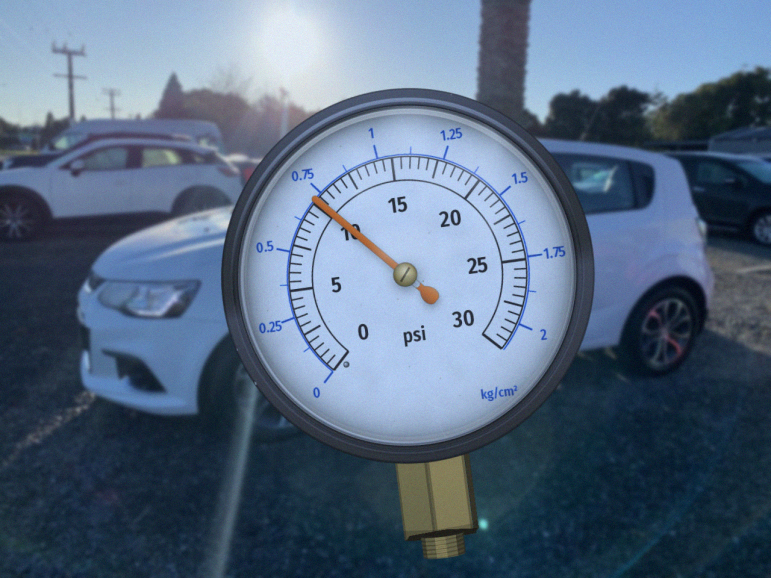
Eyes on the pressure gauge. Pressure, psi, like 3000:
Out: 10.25
